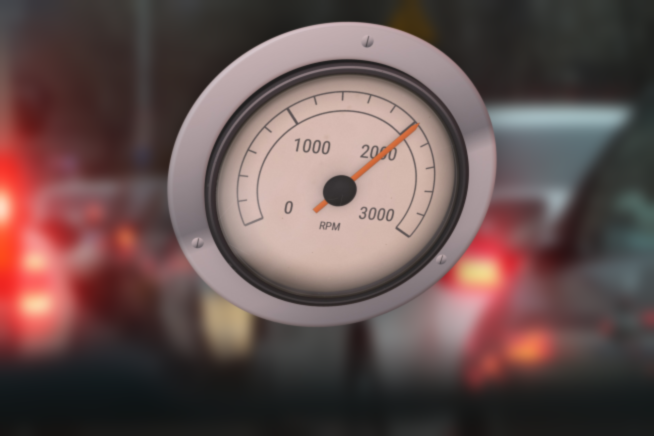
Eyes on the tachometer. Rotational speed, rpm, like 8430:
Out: 2000
